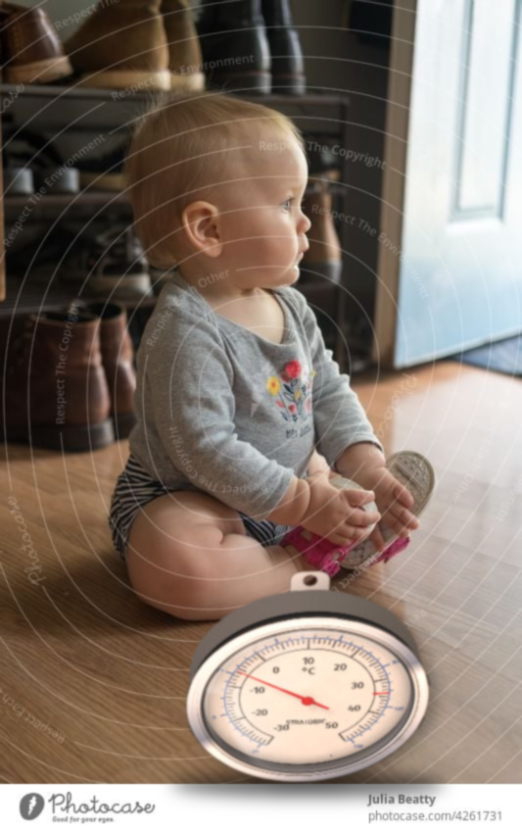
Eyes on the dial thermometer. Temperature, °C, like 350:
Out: -5
